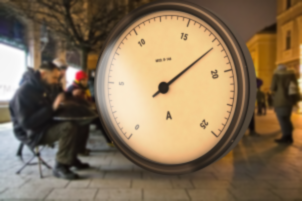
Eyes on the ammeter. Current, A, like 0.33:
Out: 18
